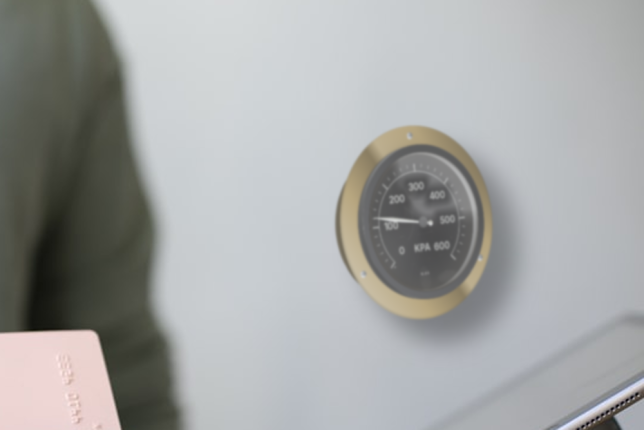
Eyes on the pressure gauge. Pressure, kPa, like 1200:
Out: 120
